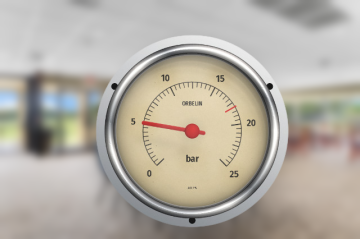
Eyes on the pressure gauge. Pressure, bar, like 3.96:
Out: 5
